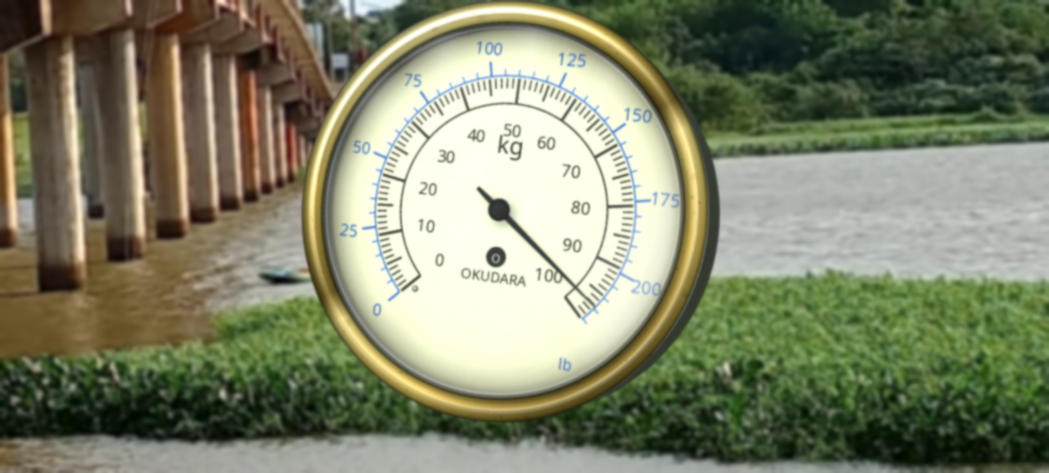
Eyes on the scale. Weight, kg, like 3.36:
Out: 97
